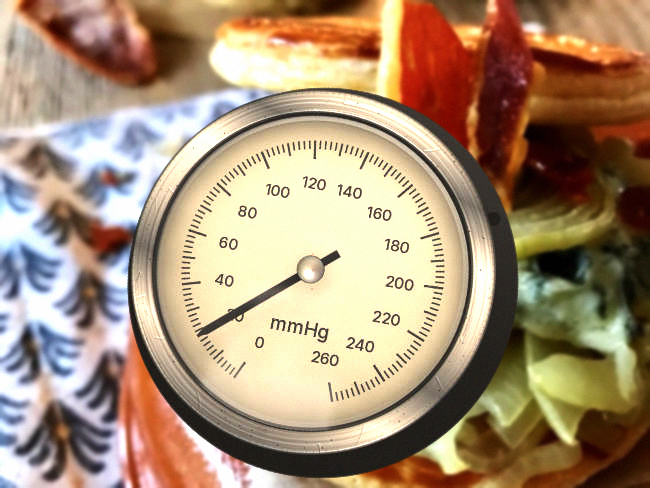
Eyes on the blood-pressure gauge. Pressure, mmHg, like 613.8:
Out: 20
